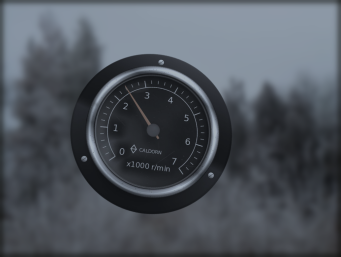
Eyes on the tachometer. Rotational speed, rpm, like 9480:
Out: 2400
